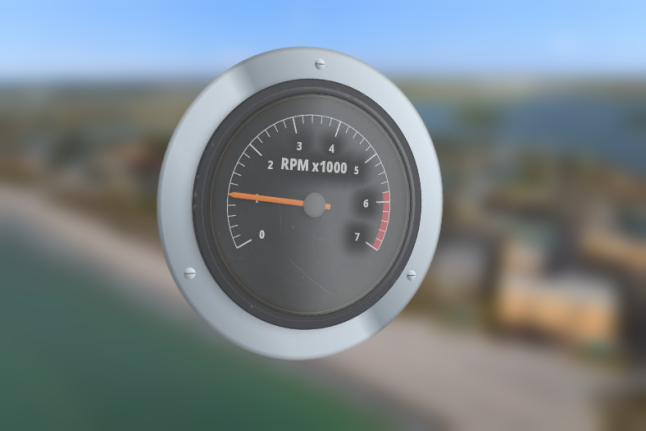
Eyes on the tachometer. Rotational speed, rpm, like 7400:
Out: 1000
